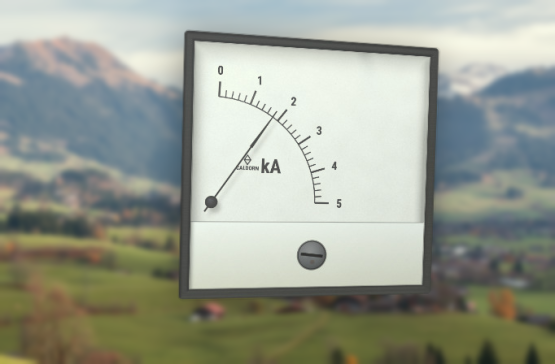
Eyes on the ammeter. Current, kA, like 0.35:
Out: 1.8
